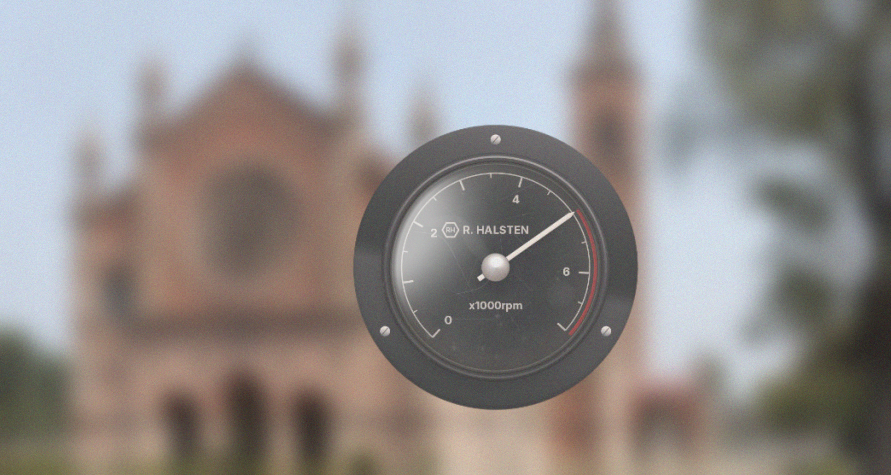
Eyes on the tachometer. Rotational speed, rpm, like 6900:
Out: 5000
